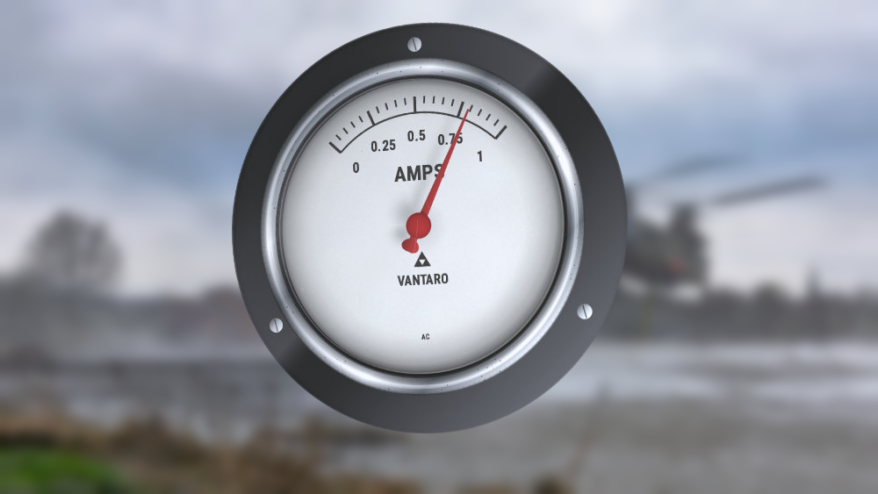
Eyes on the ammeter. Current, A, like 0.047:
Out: 0.8
